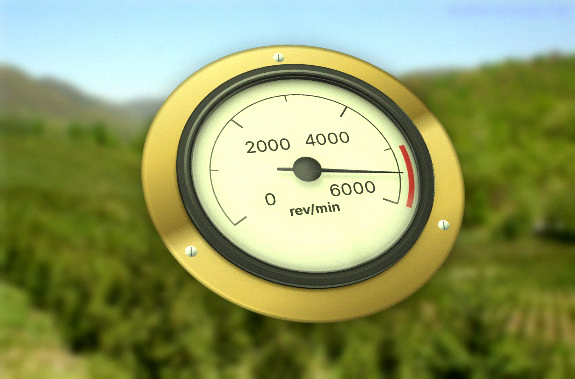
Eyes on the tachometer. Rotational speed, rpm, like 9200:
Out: 5500
